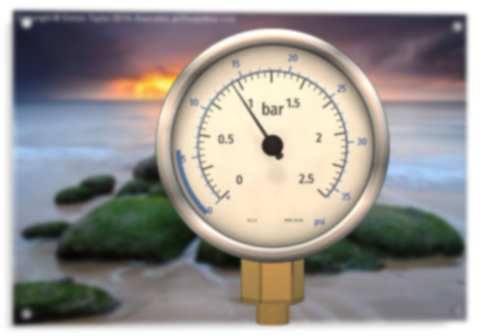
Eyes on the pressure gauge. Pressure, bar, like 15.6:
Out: 0.95
